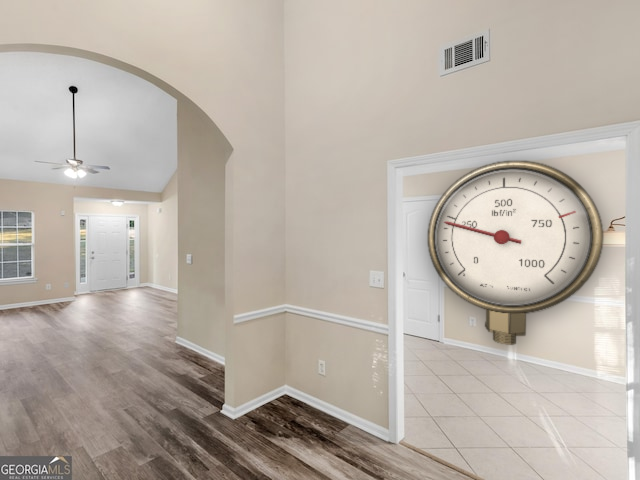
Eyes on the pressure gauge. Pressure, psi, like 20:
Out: 225
